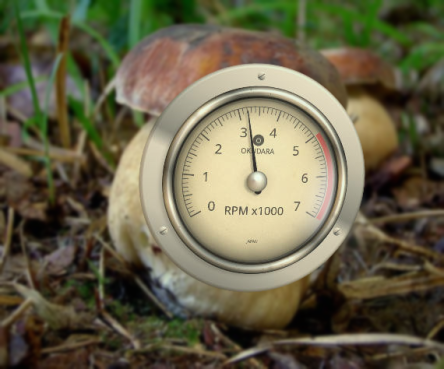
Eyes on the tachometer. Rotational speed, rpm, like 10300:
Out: 3200
